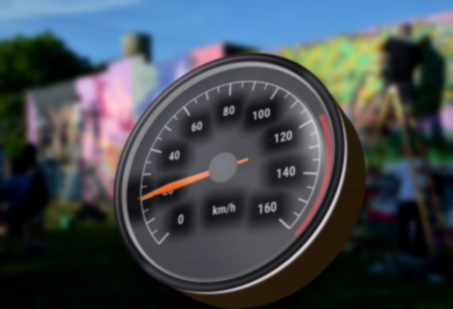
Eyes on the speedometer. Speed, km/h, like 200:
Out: 20
